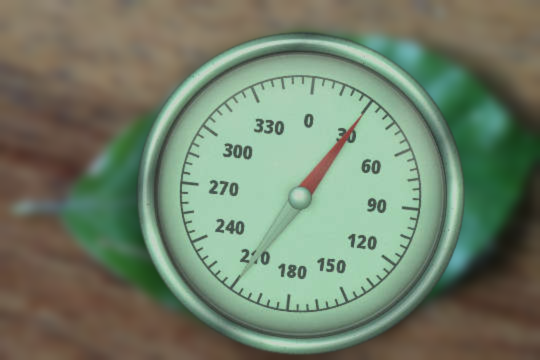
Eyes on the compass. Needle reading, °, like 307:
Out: 30
